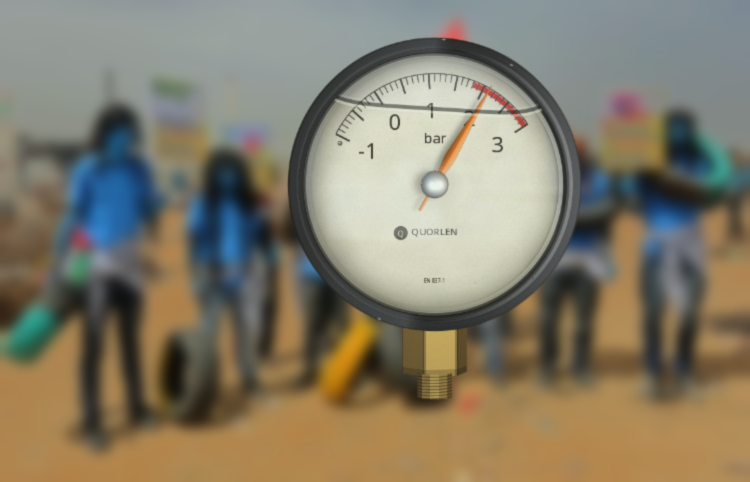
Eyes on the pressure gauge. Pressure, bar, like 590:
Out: 2.1
